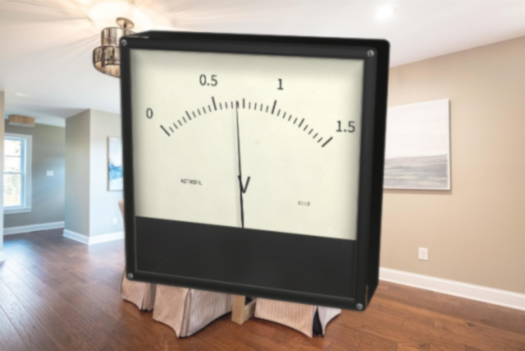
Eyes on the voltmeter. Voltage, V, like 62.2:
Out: 0.7
